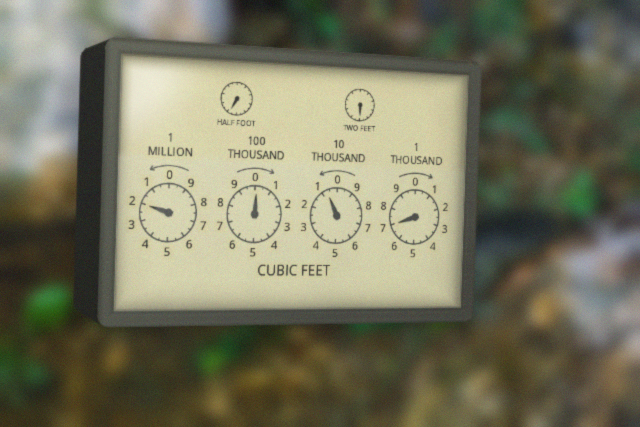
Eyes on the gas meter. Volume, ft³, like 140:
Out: 200700
